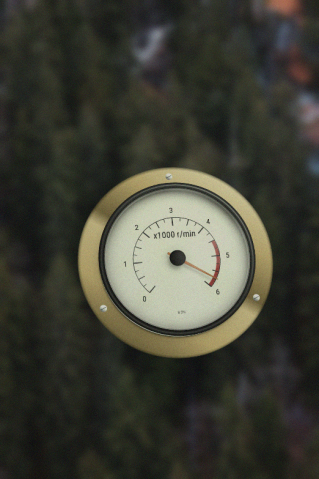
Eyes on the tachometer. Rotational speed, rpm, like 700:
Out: 5750
